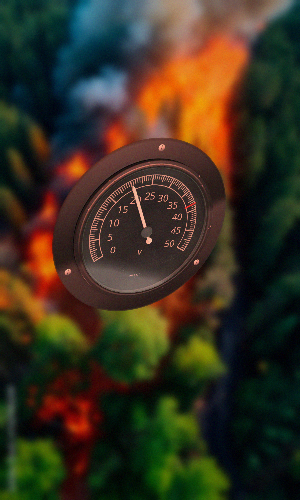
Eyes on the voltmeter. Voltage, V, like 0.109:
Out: 20
